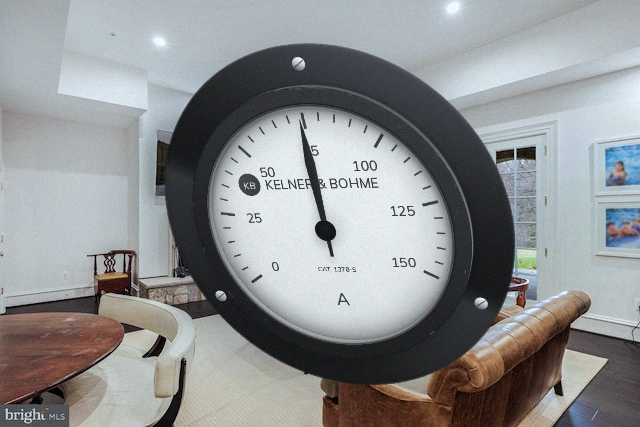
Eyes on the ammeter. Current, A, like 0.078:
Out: 75
